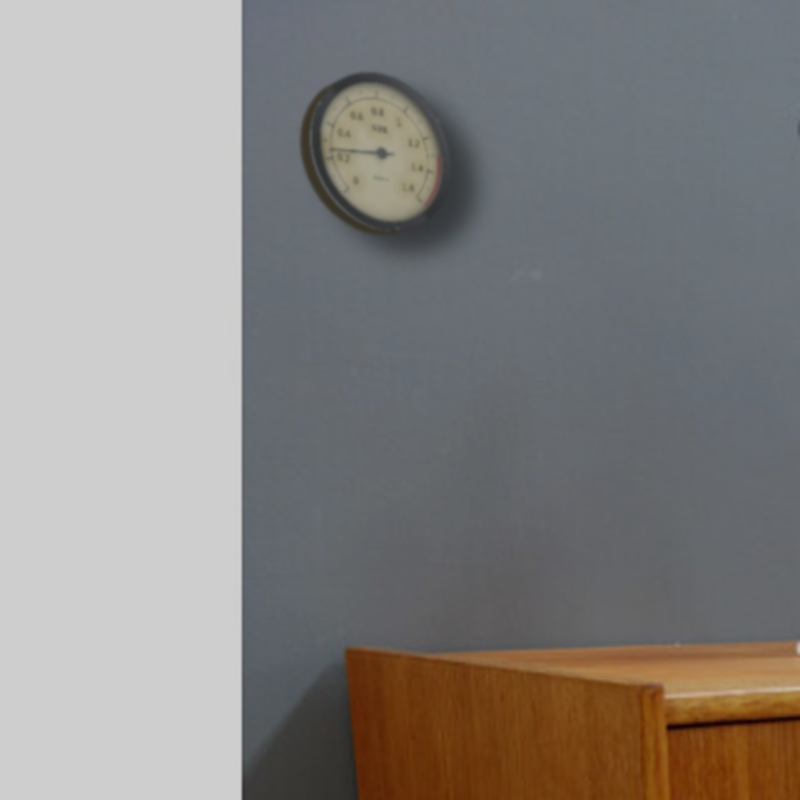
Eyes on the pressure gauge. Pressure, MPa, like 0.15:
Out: 0.25
